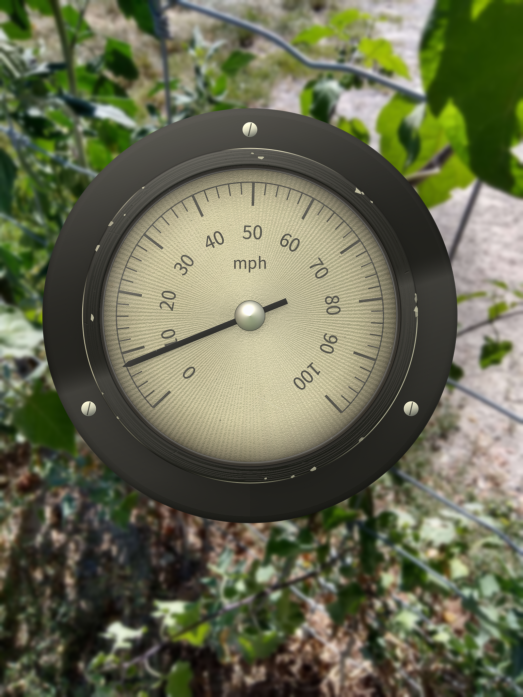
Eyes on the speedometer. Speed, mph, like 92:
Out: 8
